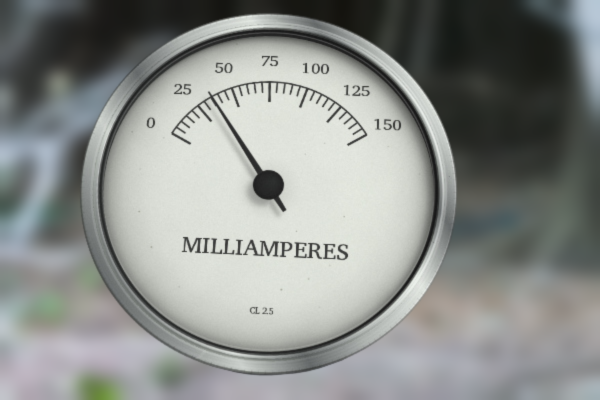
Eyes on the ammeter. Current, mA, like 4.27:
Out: 35
